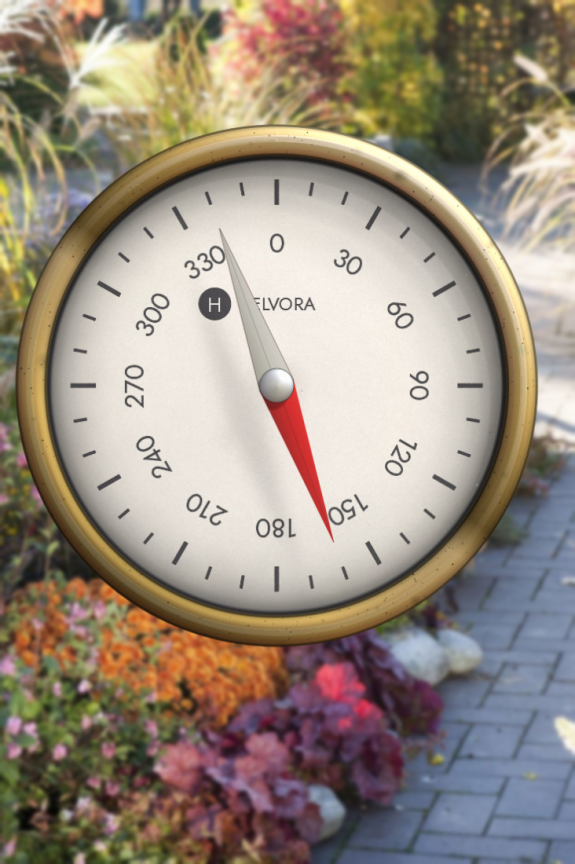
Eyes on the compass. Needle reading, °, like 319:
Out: 160
